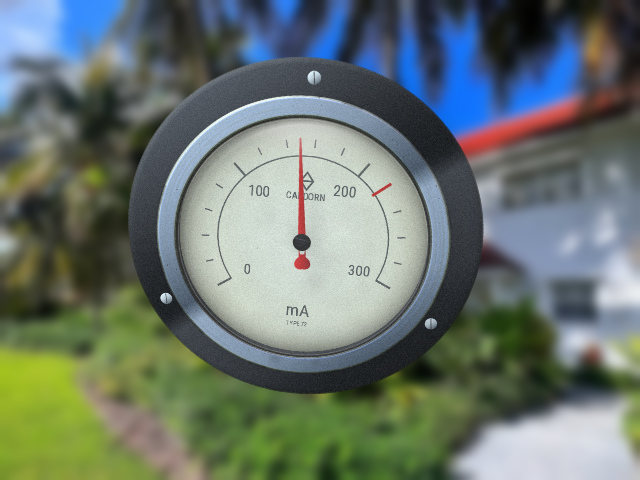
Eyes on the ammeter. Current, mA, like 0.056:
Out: 150
